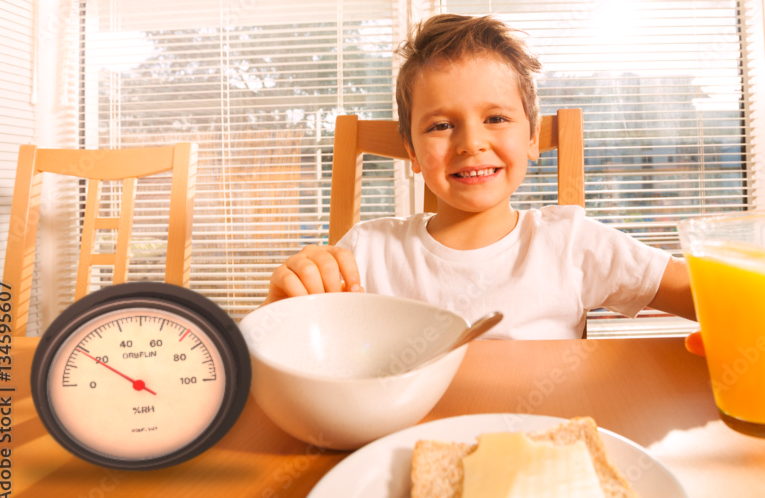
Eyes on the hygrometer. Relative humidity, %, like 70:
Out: 20
